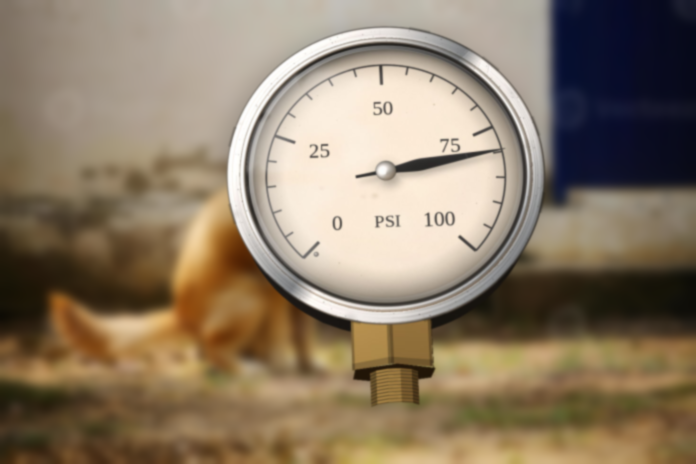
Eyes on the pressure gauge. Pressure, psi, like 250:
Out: 80
